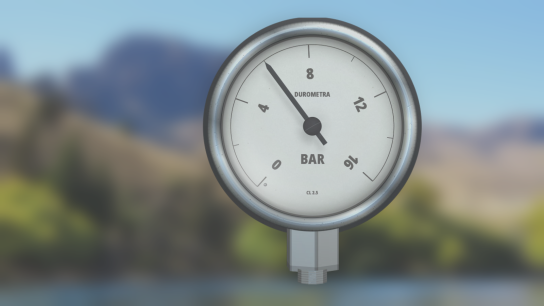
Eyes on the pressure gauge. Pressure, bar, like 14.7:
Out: 6
